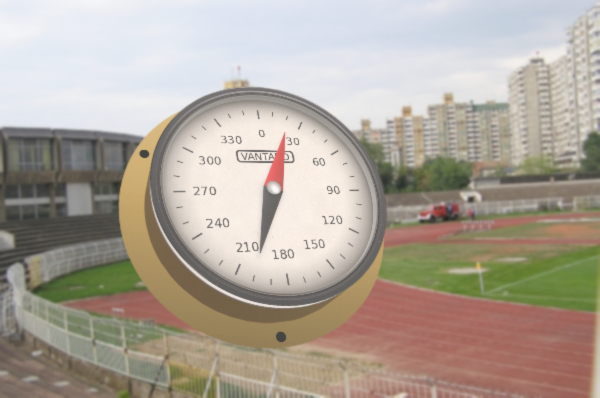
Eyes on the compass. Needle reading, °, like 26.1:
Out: 20
